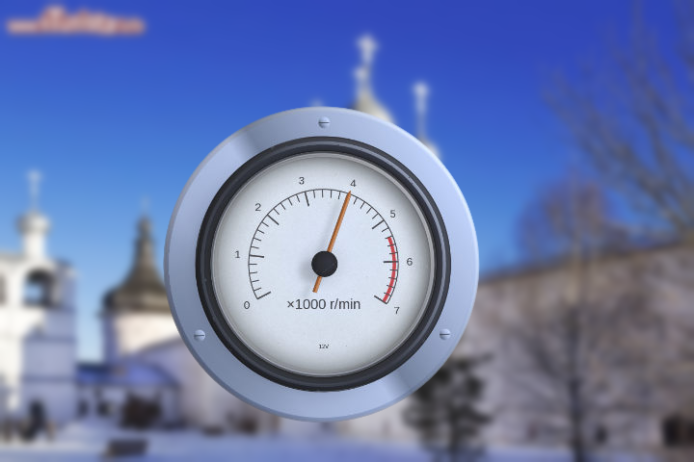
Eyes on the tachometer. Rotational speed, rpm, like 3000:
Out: 4000
